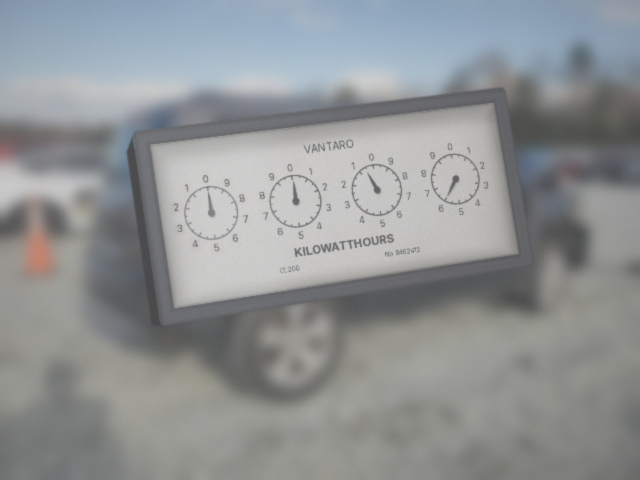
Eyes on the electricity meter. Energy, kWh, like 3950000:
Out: 6
